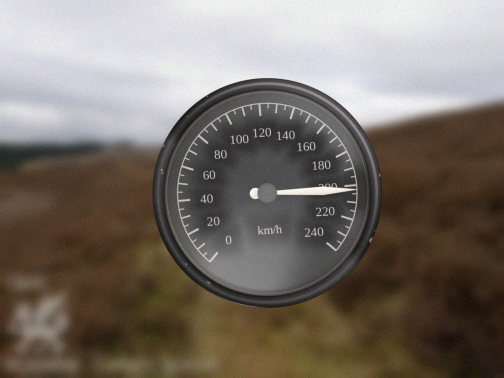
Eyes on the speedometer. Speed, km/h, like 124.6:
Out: 202.5
